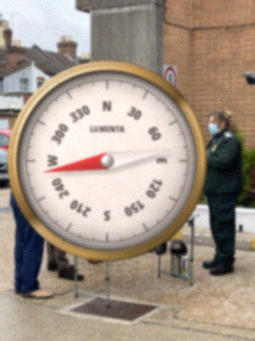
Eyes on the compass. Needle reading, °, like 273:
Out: 260
